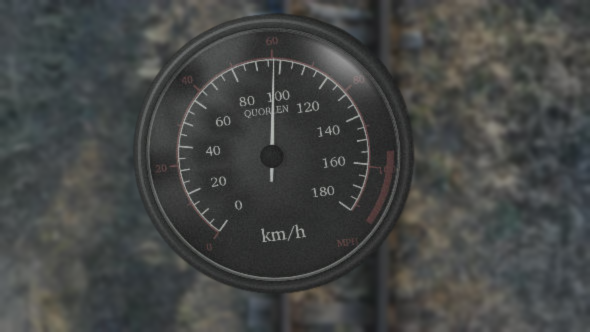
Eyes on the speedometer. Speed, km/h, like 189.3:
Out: 97.5
